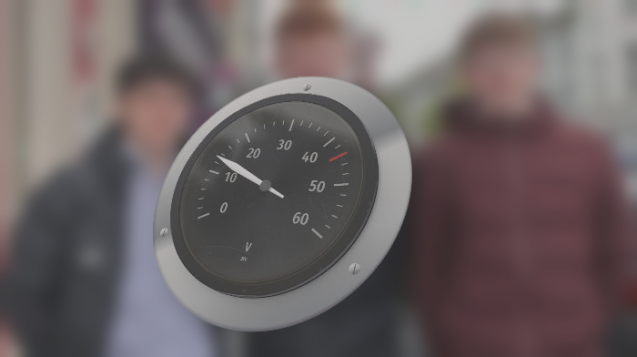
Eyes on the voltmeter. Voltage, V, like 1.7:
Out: 13
